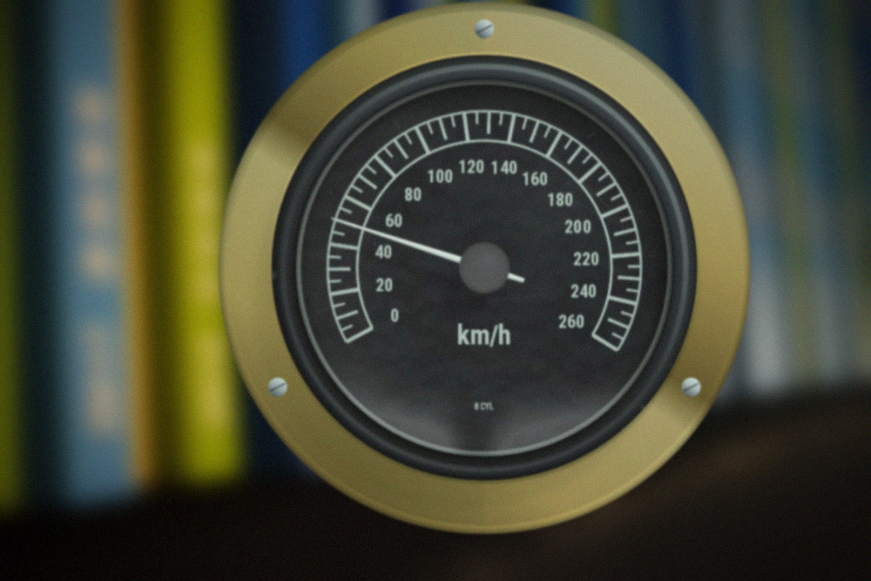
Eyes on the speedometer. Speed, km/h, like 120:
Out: 50
